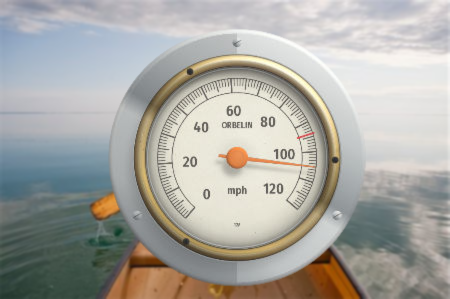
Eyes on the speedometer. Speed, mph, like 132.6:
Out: 105
